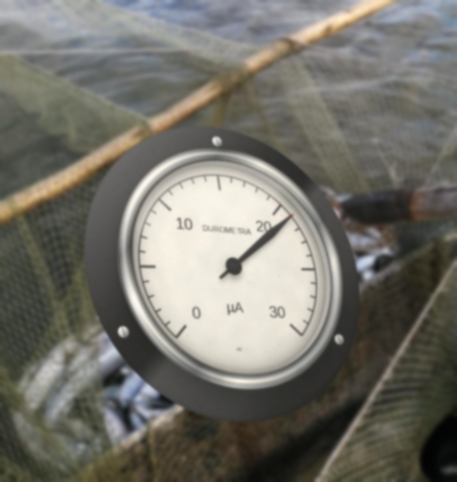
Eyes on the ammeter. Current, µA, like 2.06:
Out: 21
